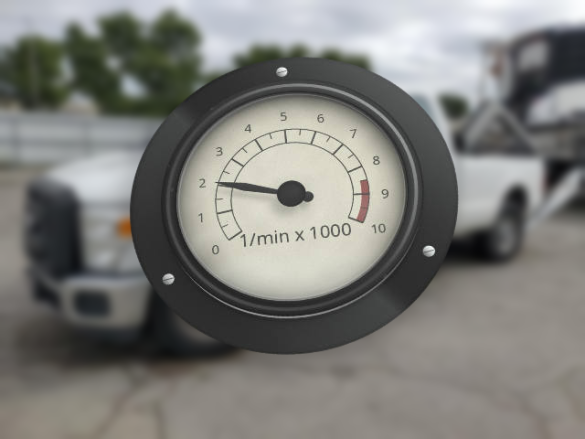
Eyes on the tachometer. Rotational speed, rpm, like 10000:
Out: 2000
